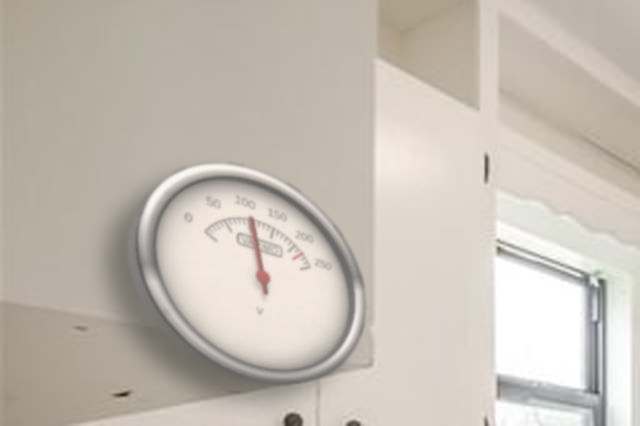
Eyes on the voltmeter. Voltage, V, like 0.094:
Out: 100
